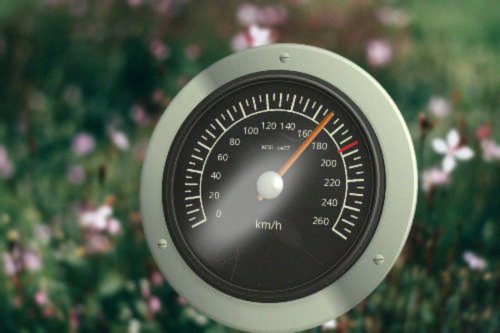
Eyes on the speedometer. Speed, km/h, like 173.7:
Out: 170
